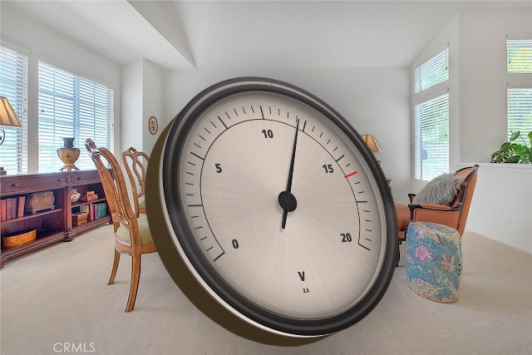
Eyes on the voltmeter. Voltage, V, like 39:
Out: 12
